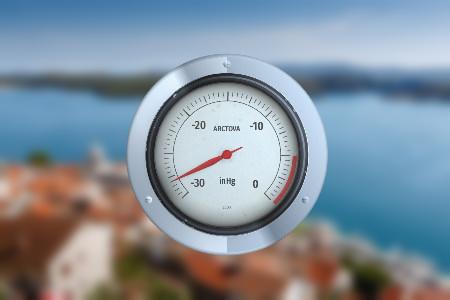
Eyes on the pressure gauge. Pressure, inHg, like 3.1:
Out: -28
